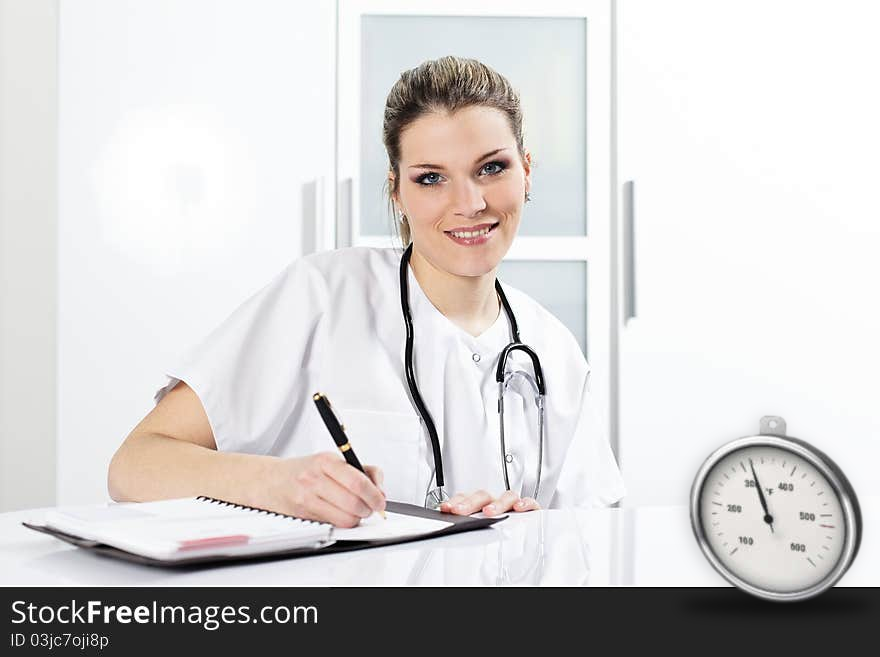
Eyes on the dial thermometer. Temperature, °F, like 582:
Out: 320
